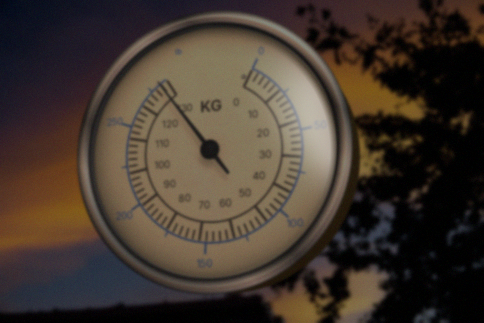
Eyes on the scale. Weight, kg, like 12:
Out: 128
